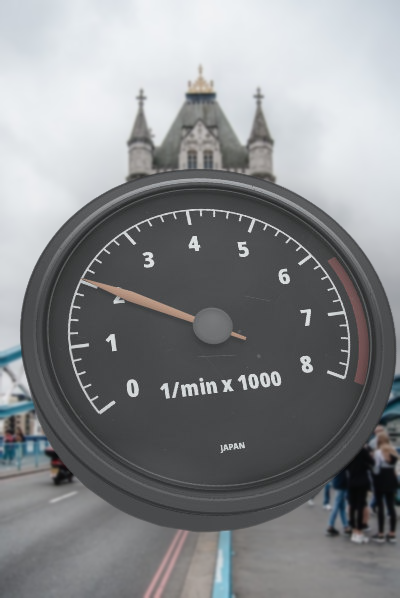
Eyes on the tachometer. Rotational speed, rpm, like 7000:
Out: 2000
